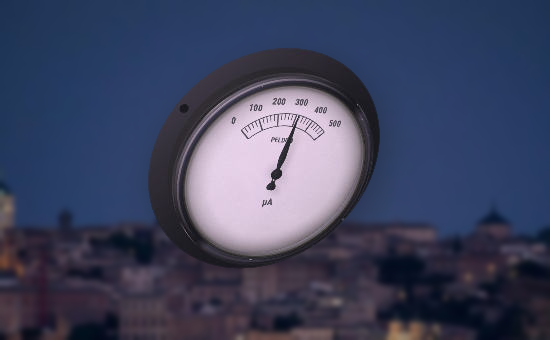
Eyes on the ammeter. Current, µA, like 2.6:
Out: 300
